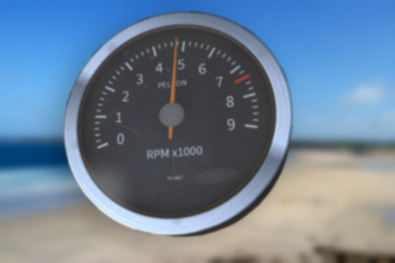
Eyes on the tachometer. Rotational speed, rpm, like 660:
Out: 4800
